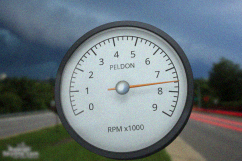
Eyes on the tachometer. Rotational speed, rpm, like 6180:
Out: 7600
